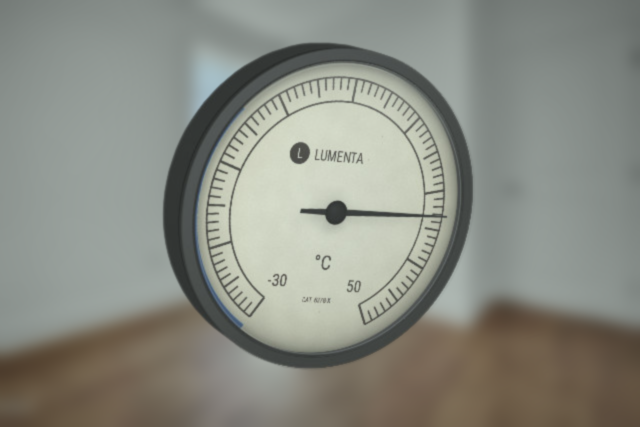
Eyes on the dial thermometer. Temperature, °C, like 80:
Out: 33
